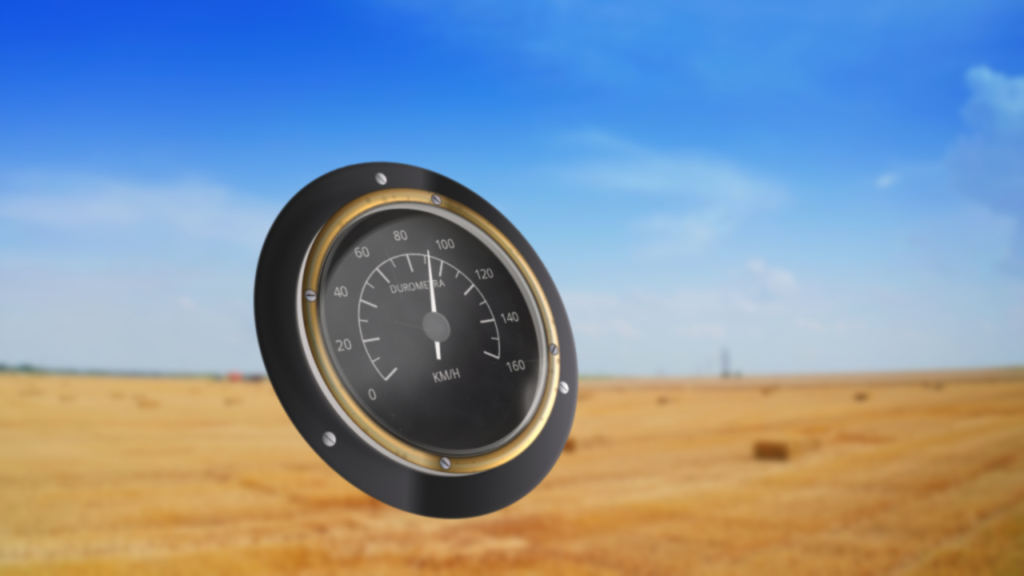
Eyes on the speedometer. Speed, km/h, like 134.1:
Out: 90
